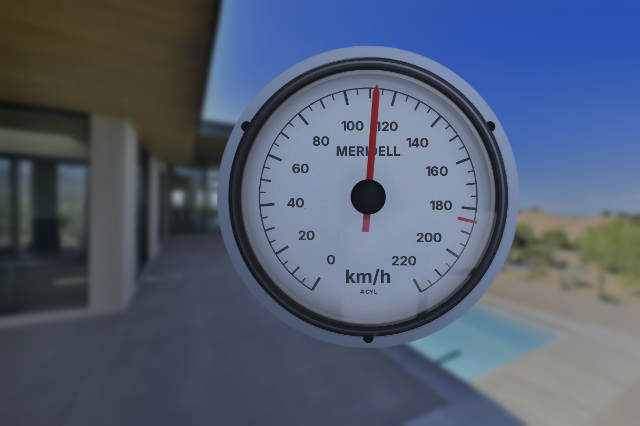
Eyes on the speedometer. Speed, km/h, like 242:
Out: 112.5
